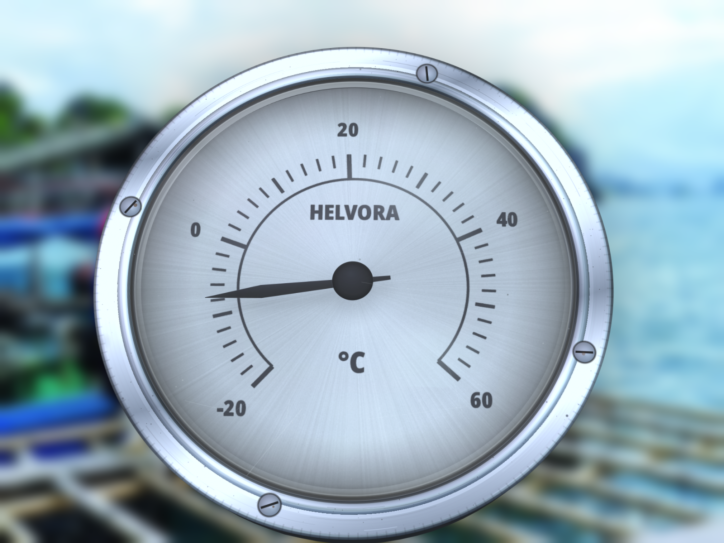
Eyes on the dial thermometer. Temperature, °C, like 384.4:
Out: -8
